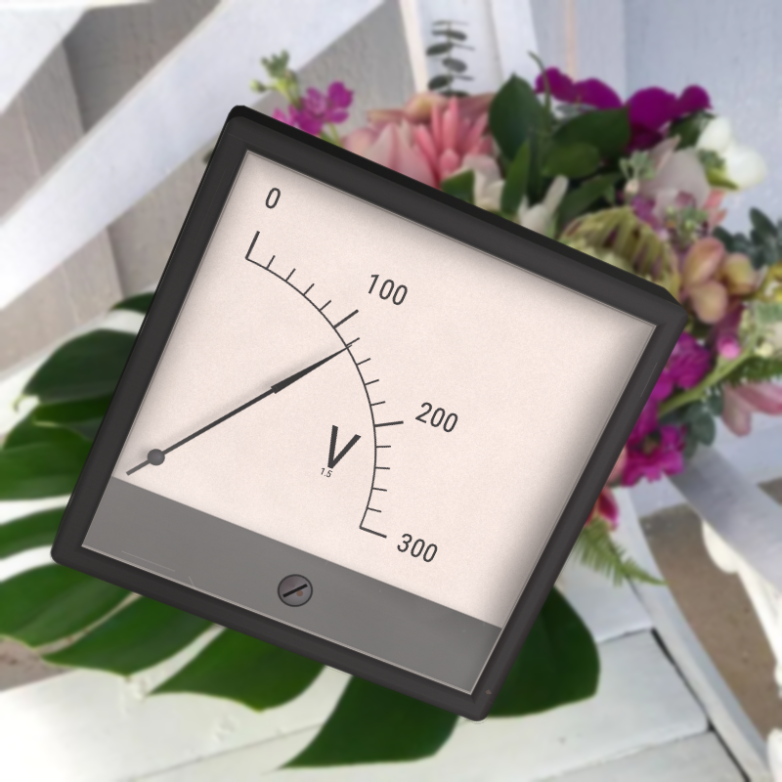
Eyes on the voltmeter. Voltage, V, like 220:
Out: 120
